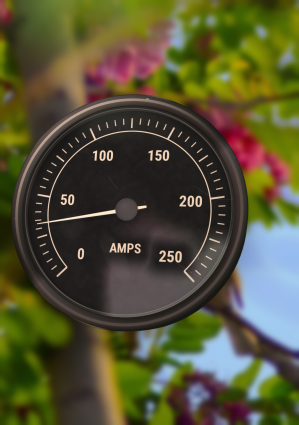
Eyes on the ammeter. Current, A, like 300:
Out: 32.5
